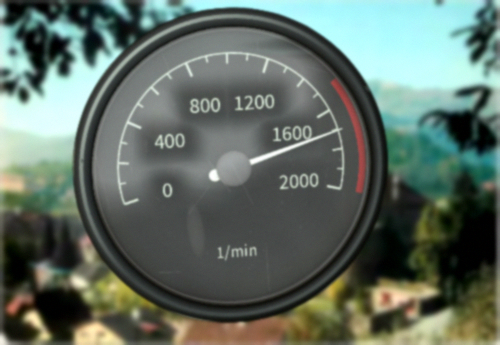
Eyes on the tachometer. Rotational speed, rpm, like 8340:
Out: 1700
